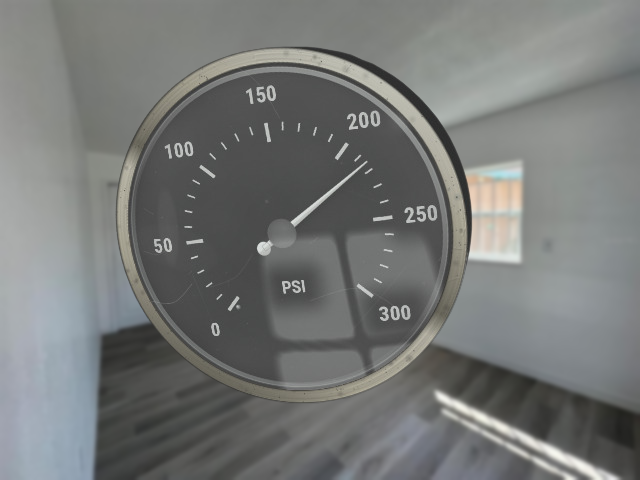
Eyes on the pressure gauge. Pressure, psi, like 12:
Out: 215
